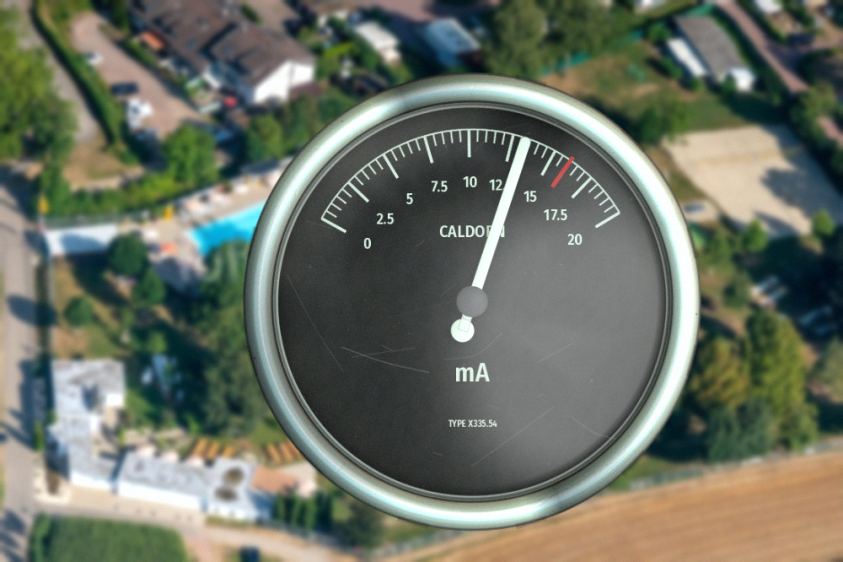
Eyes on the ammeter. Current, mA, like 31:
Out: 13.25
